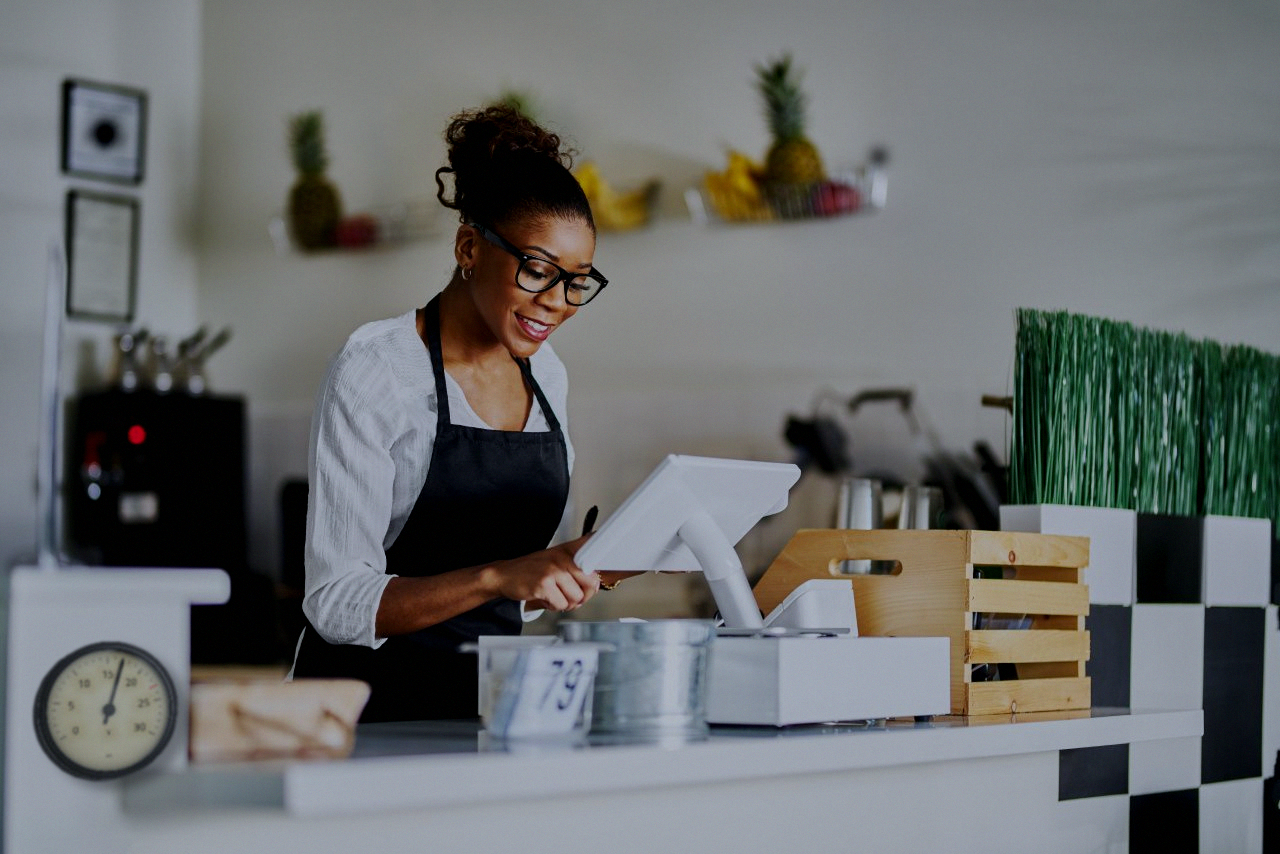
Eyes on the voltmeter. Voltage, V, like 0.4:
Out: 17
